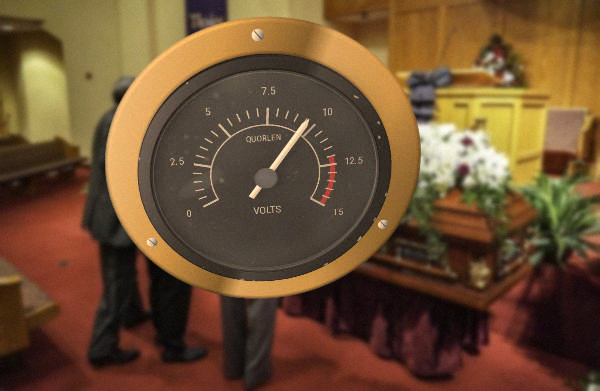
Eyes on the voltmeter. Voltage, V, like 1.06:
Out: 9.5
